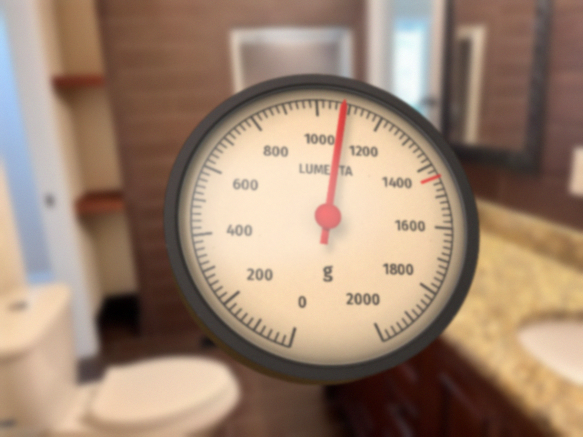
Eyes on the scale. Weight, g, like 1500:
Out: 1080
